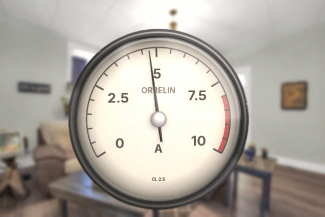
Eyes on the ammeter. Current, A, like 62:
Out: 4.75
